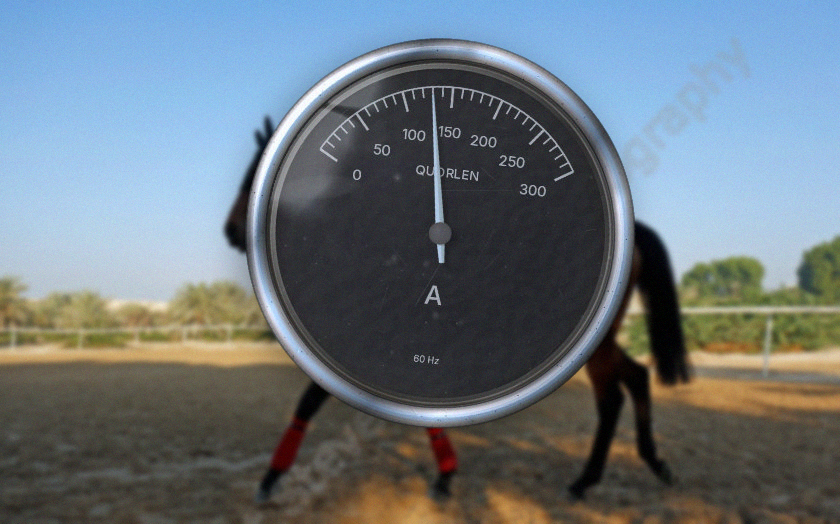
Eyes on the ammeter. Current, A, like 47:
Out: 130
